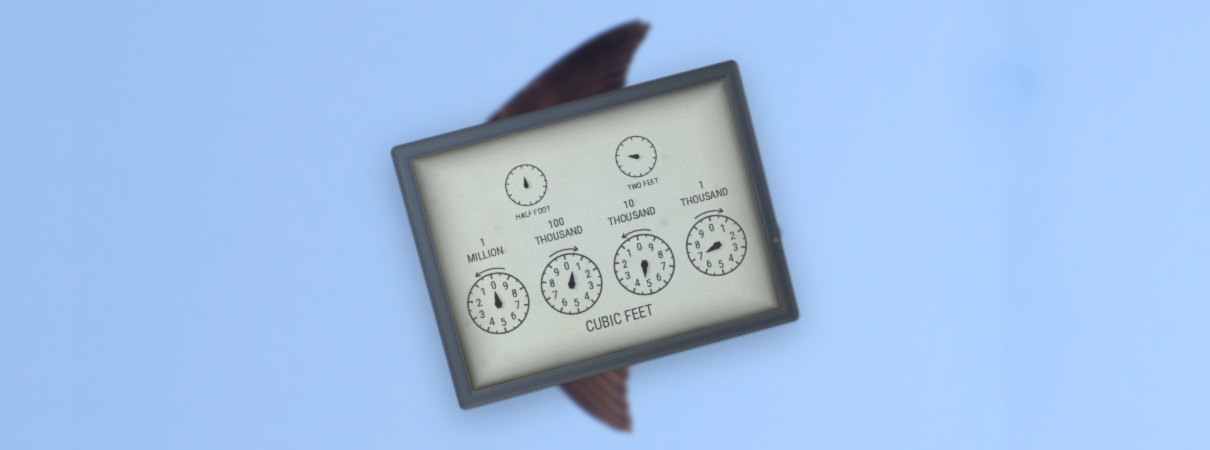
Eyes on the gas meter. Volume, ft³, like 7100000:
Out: 4700
